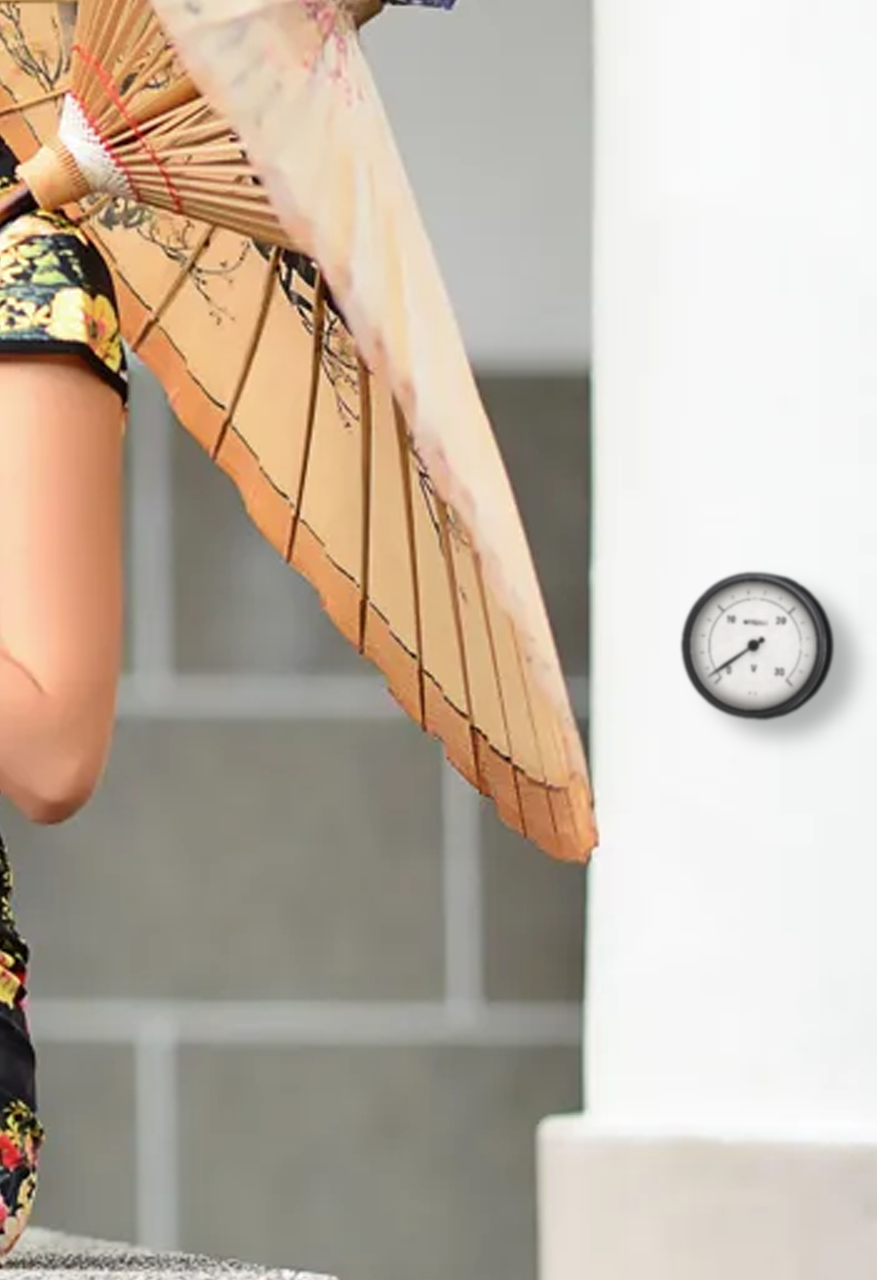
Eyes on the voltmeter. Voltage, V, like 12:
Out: 1
